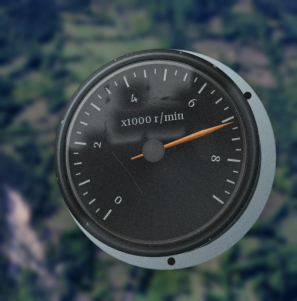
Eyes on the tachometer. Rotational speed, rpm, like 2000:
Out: 7125
